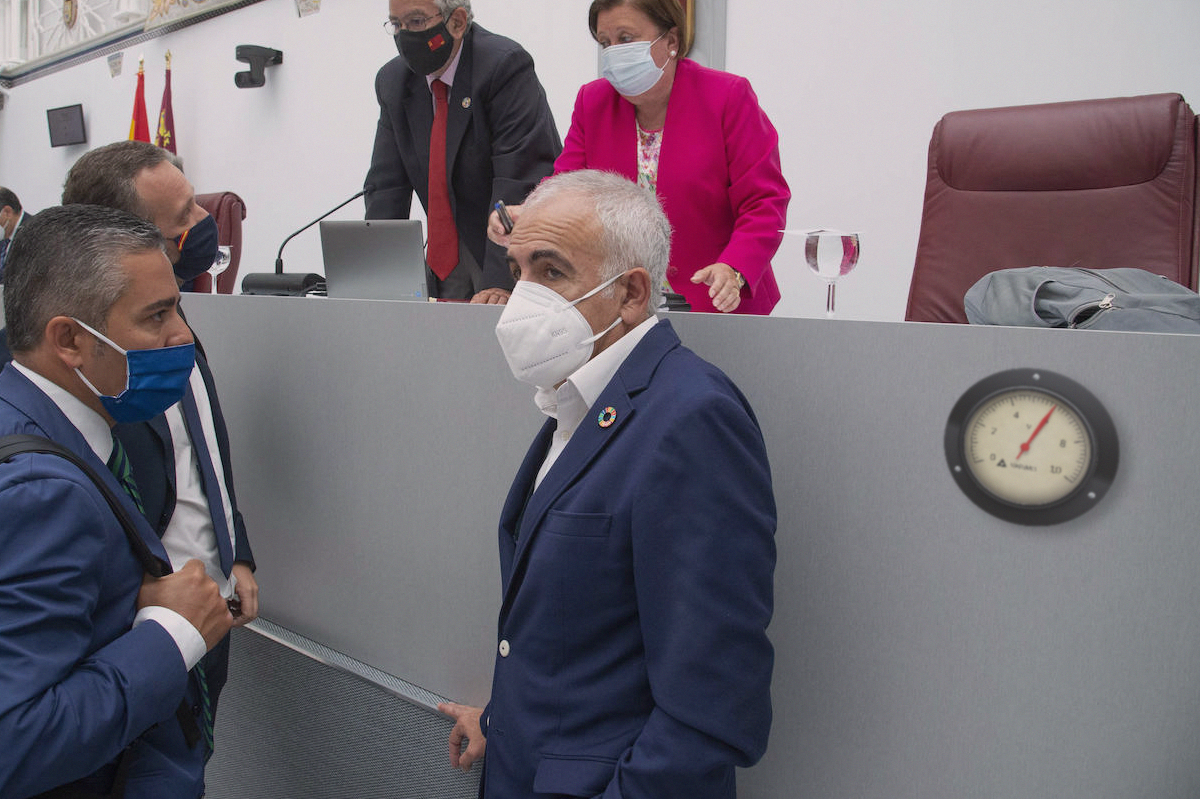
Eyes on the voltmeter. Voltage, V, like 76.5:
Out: 6
